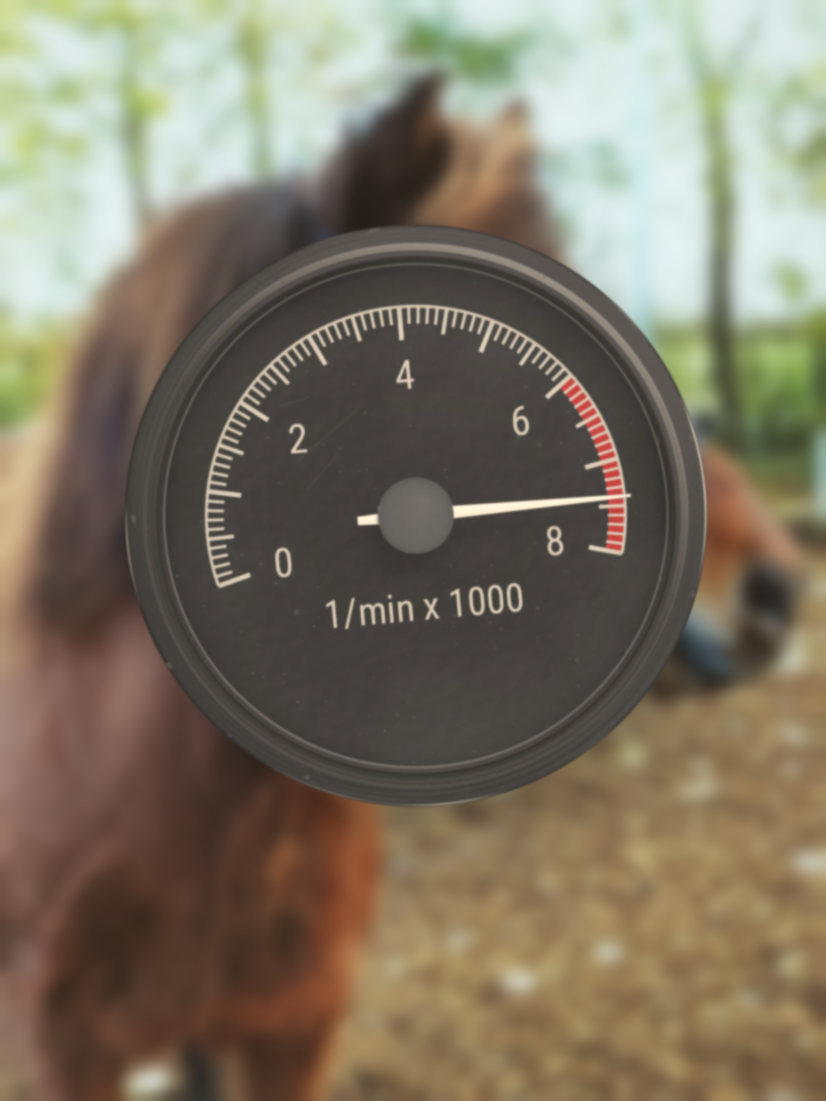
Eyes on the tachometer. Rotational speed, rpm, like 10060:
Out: 7400
